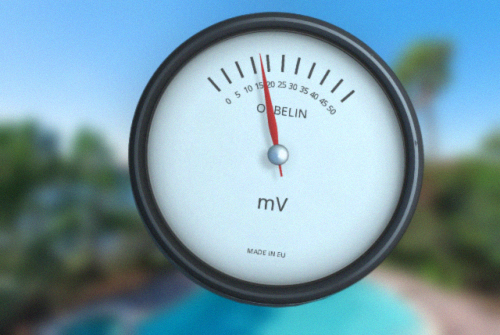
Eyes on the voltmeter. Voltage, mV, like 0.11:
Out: 17.5
